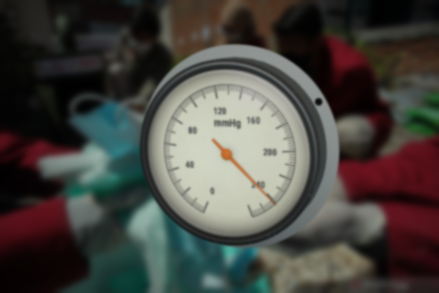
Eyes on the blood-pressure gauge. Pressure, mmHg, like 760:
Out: 240
